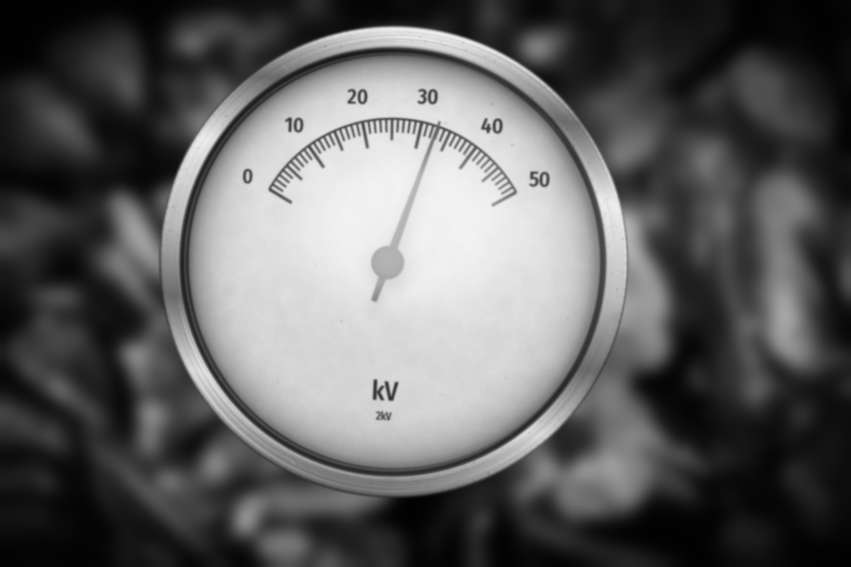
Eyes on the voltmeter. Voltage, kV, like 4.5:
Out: 33
